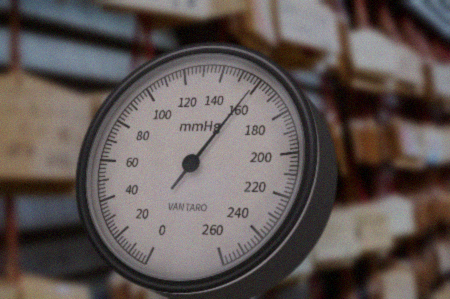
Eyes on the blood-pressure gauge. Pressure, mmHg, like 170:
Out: 160
